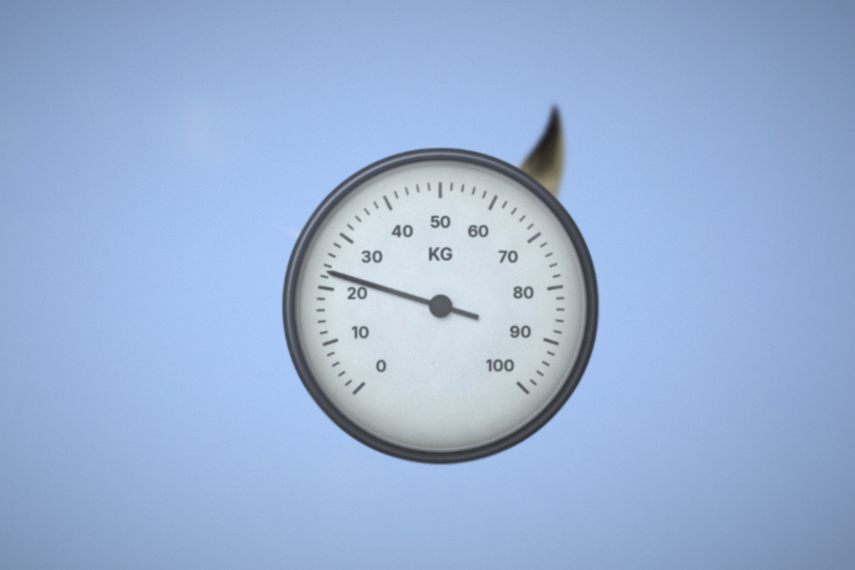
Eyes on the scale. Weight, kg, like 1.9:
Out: 23
